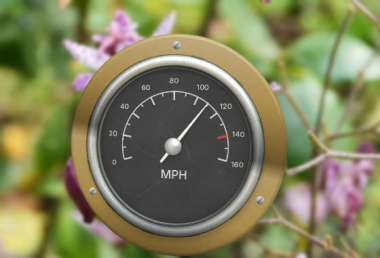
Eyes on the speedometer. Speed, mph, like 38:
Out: 110
